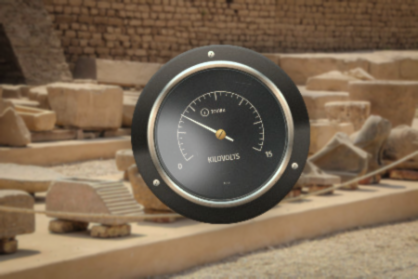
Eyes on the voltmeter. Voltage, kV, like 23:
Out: 4
